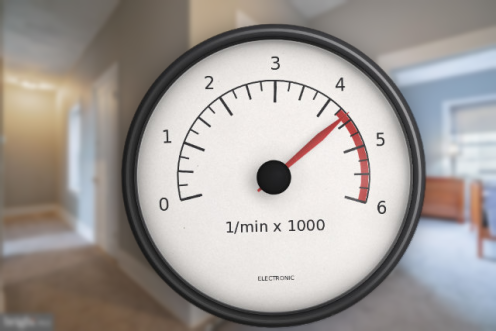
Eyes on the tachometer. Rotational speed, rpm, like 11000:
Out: 4375
